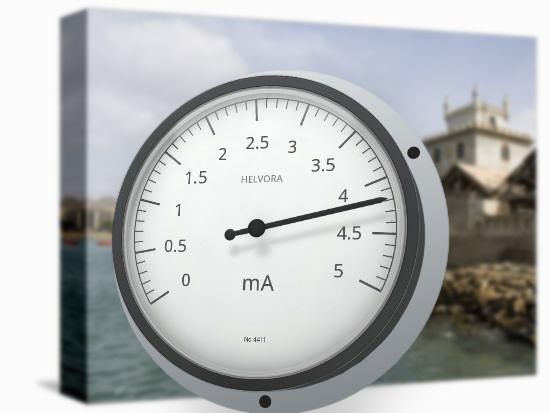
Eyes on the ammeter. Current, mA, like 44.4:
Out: 4.2
